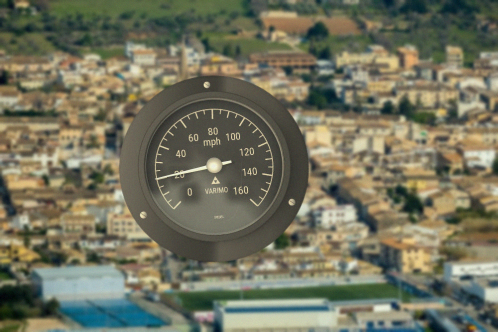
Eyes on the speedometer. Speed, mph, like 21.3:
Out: 20
